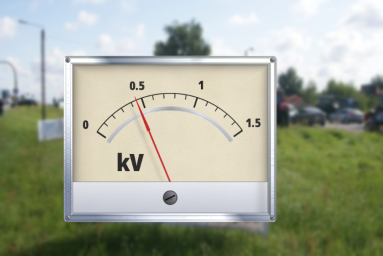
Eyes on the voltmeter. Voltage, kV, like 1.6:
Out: 0.45
